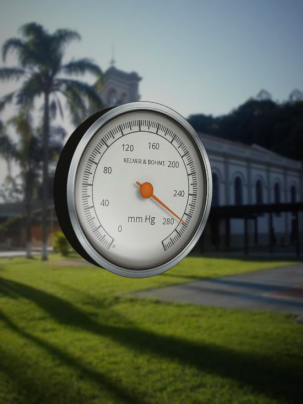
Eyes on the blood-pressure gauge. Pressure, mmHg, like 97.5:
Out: 270
